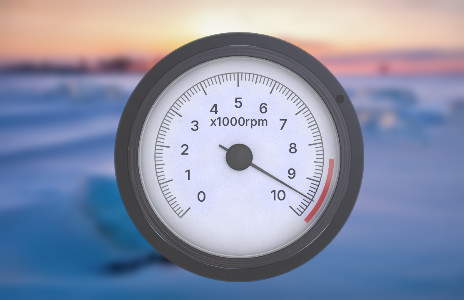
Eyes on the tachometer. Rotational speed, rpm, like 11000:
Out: 9500
